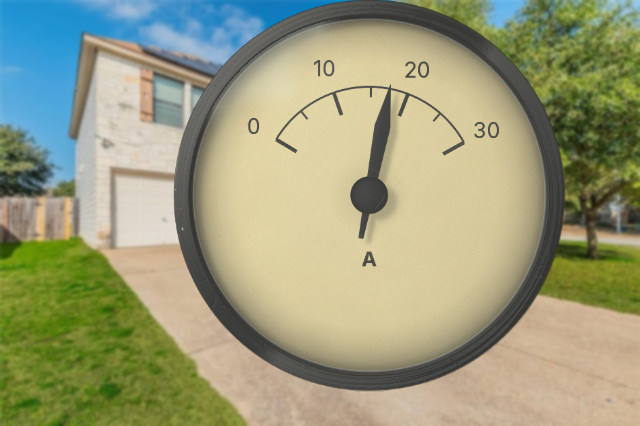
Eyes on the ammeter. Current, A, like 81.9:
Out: 17.5
